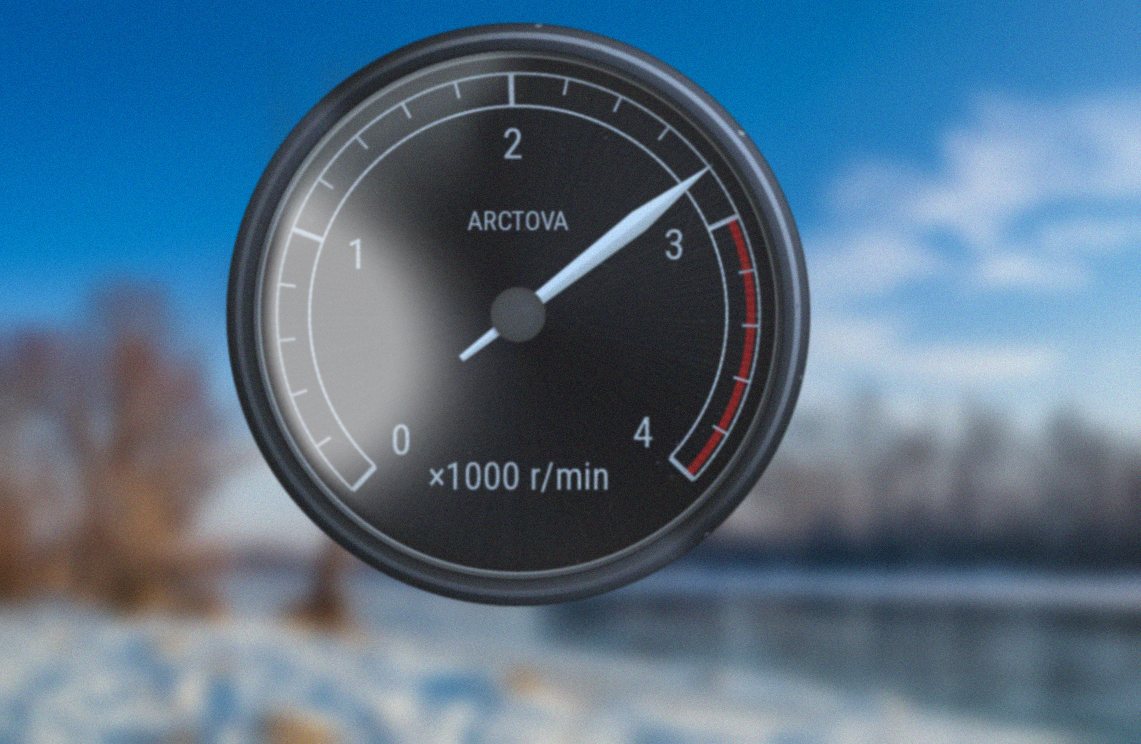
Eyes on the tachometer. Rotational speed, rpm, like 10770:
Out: 2800
